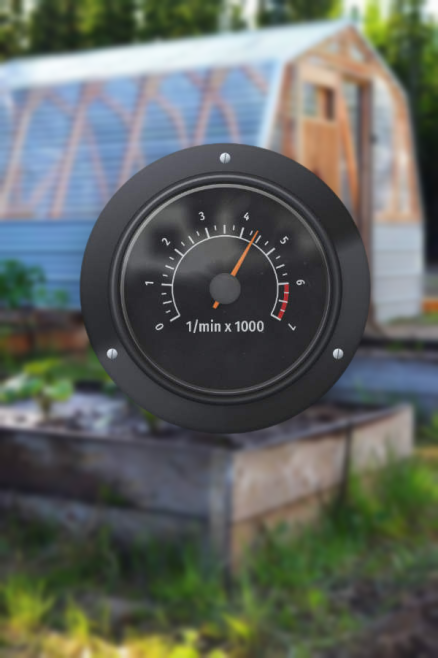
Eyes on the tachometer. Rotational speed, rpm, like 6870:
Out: 4375
